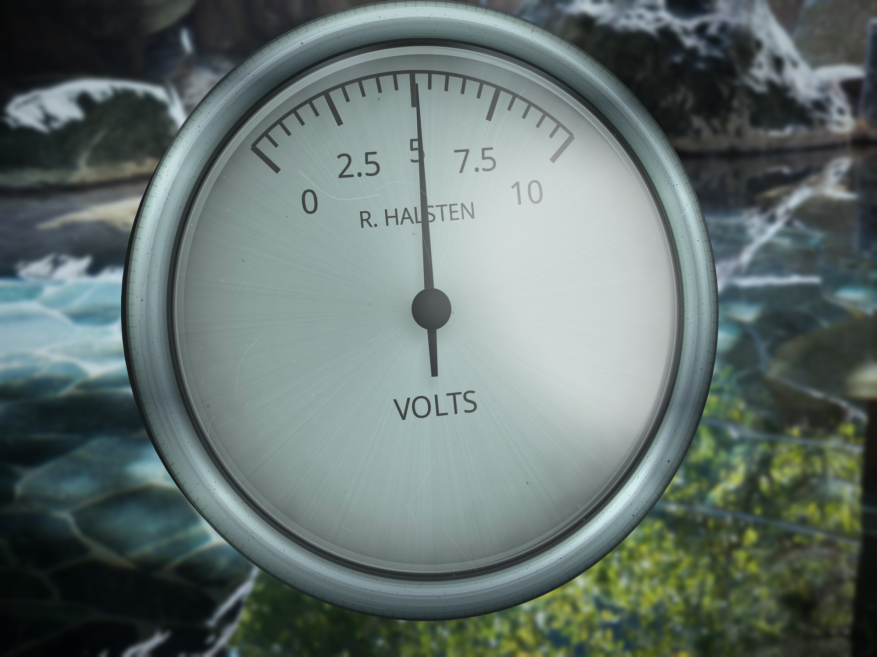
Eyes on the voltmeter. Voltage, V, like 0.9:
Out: 5
